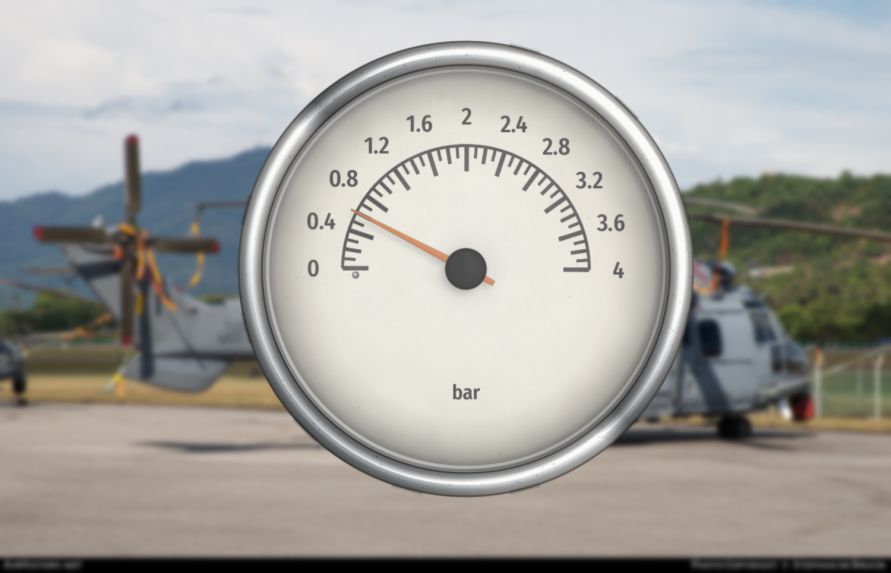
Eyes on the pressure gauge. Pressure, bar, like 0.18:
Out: 0.6
